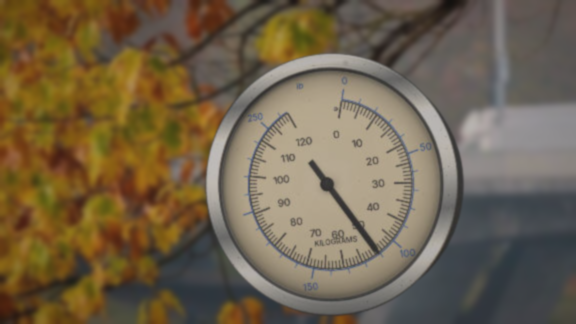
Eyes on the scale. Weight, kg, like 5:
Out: 50
